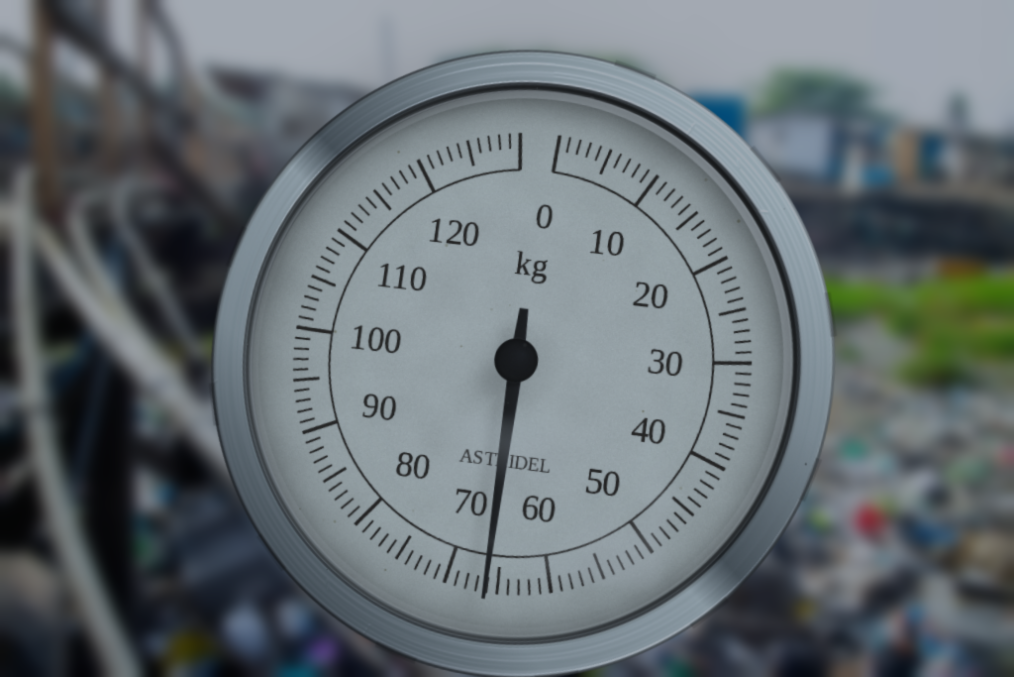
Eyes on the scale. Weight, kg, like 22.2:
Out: 66
